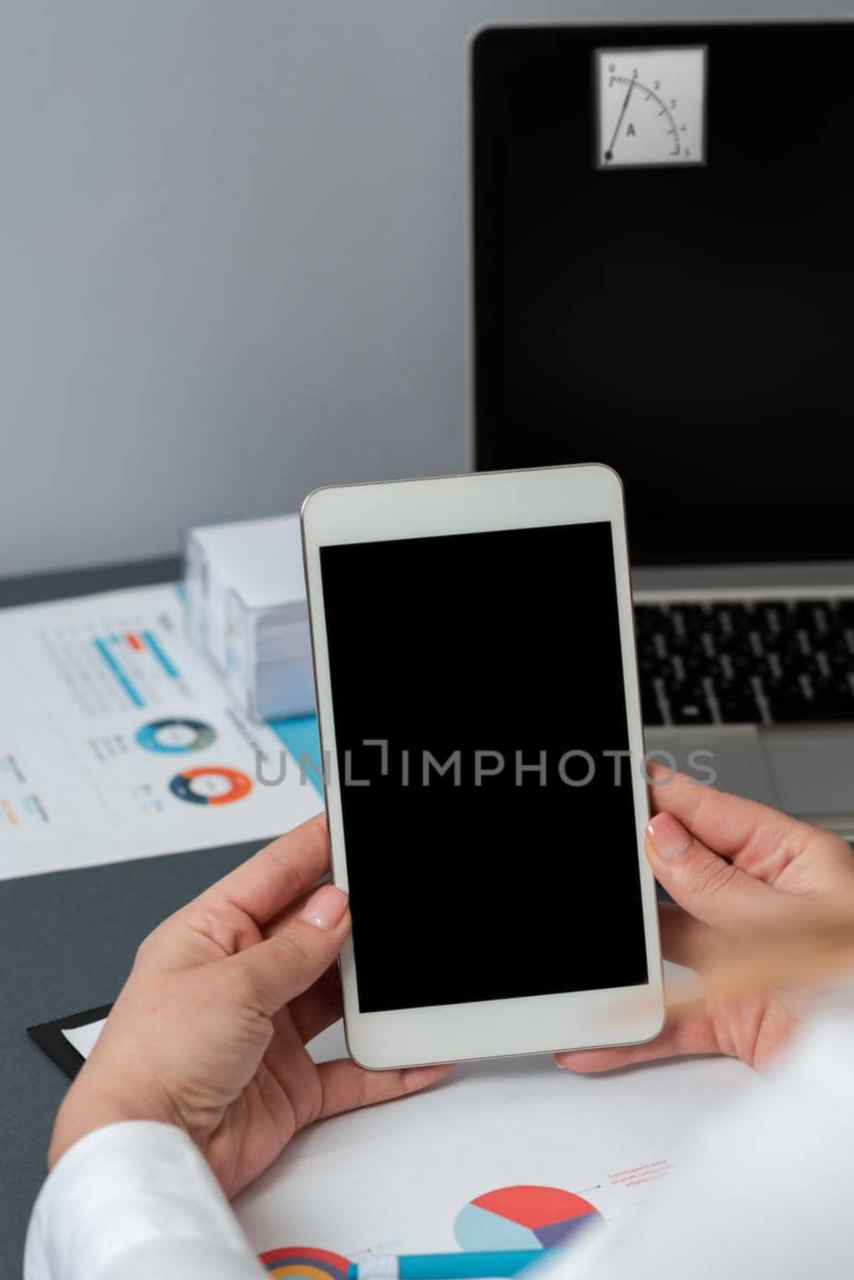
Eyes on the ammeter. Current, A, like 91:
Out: 1
